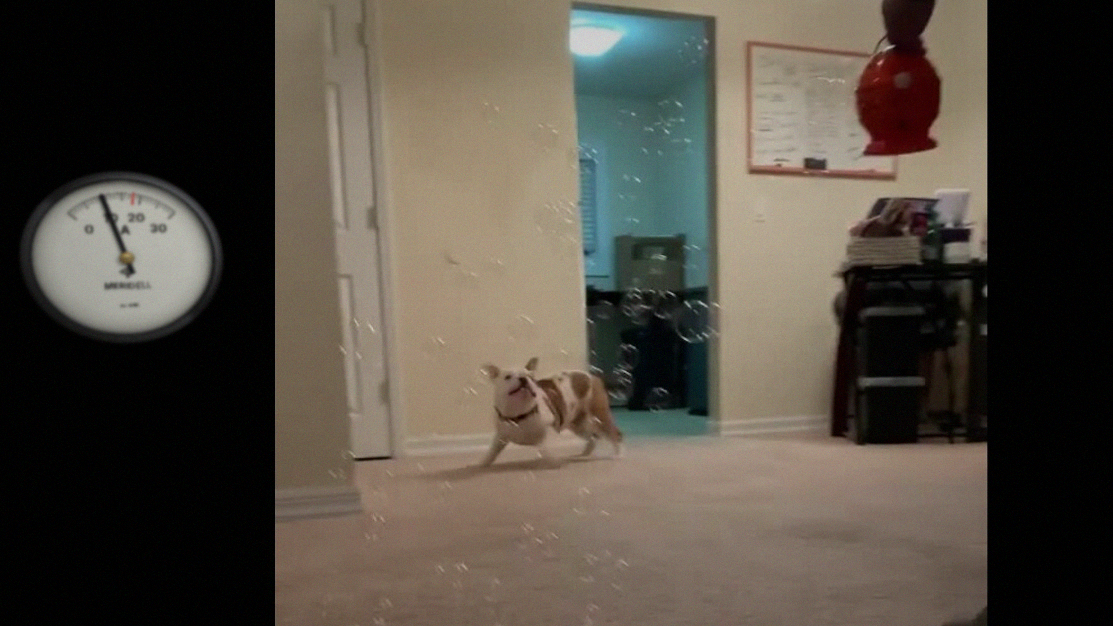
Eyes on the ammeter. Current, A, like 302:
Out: 10
